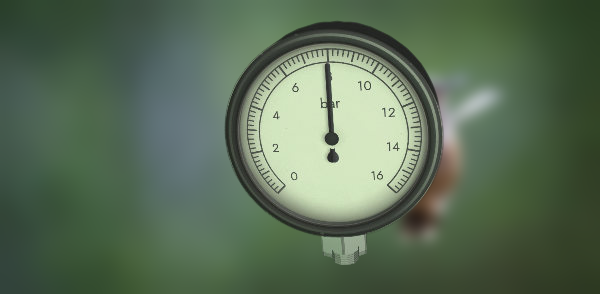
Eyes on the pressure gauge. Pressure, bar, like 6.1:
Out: 8
